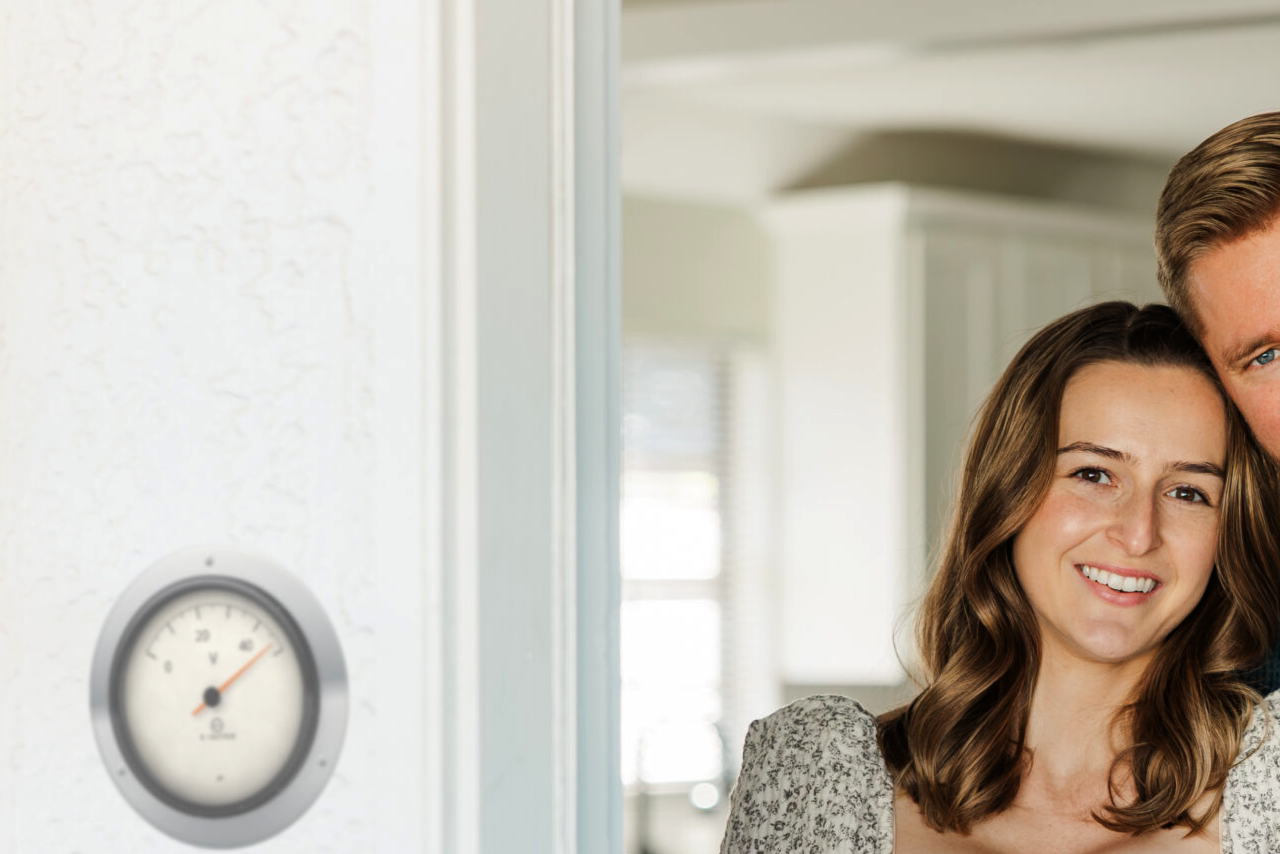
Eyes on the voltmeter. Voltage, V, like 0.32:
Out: 47.5
